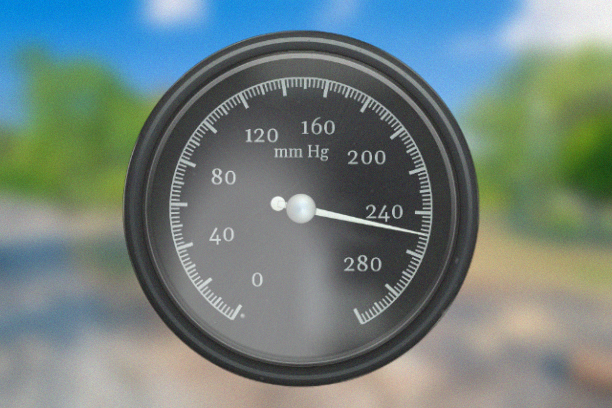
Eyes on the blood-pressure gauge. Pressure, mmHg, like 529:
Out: 250
